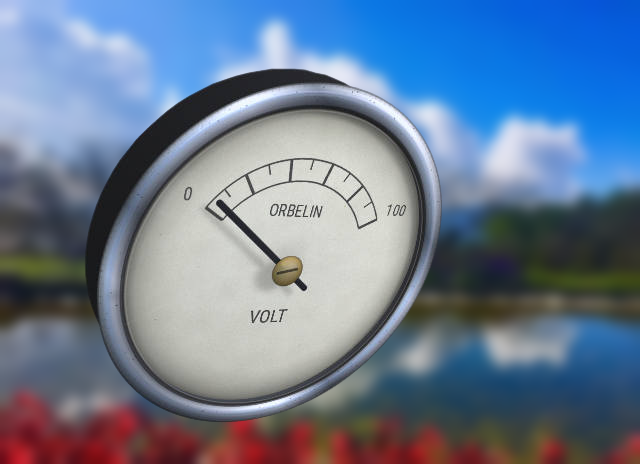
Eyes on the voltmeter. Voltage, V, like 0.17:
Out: 5
